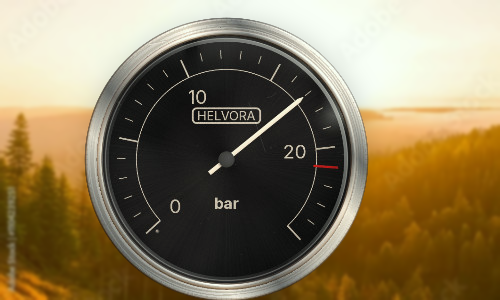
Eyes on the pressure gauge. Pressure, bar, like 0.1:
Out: 17
